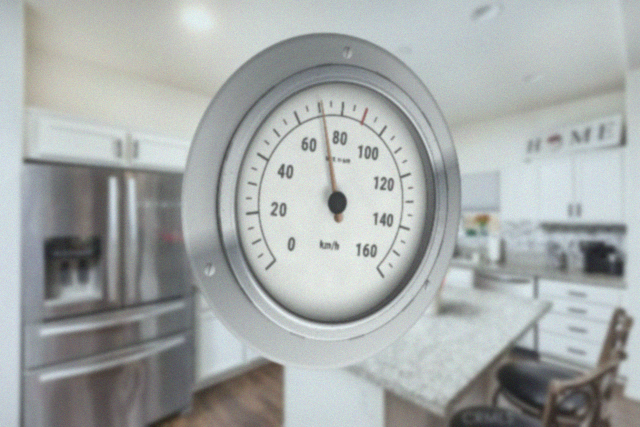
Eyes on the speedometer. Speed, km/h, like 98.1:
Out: 70
